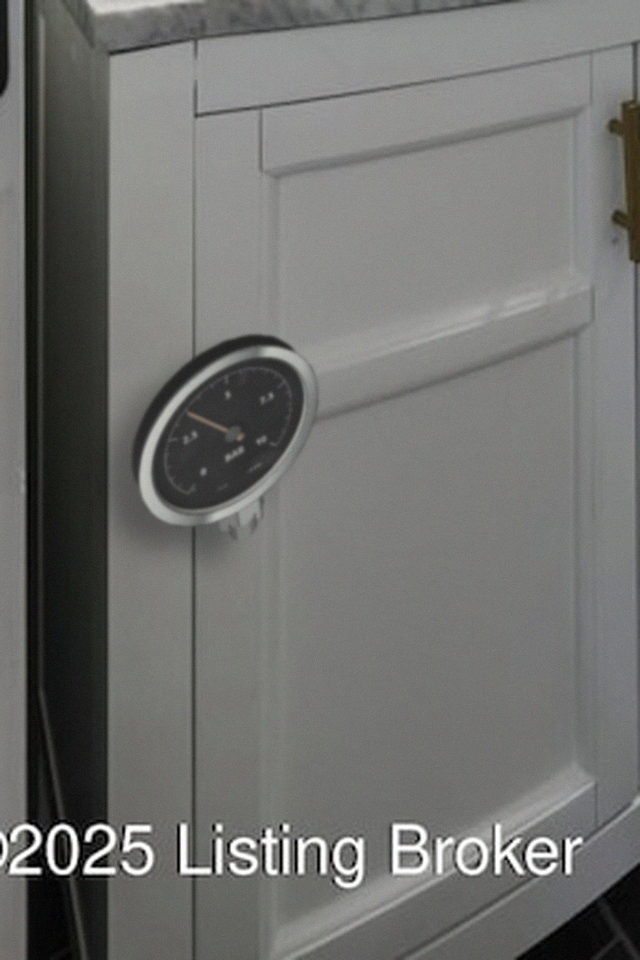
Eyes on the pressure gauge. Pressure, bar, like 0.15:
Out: 3.5
